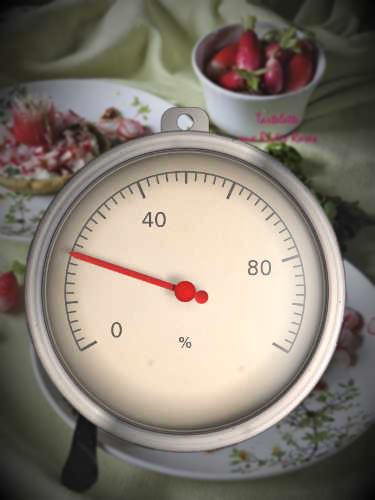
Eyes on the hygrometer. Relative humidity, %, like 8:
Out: 20
